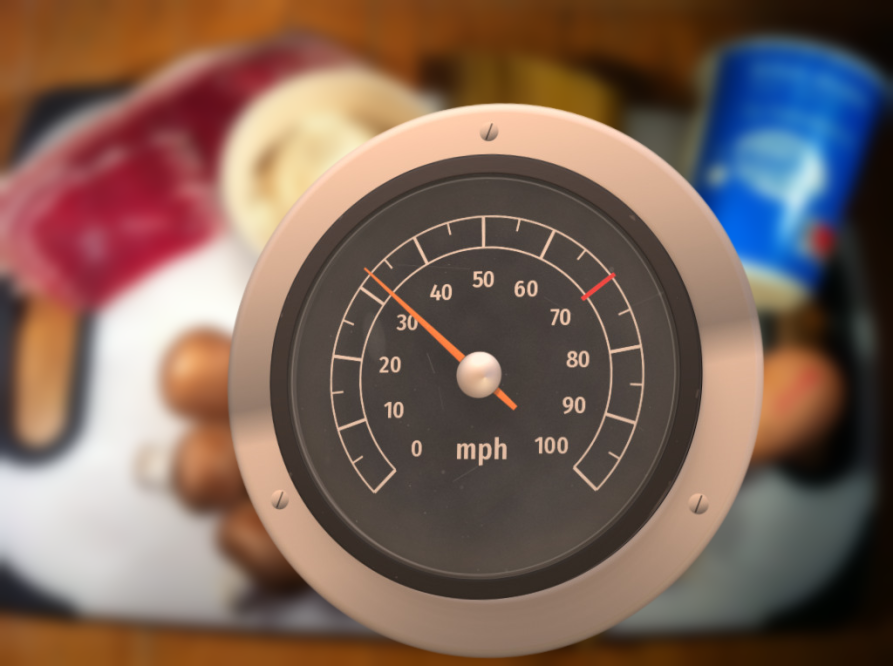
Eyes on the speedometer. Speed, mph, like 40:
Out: 32.5
